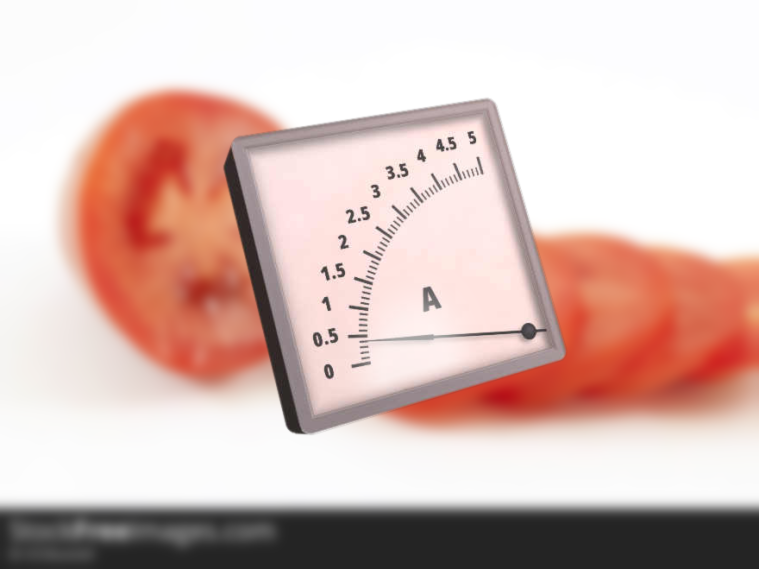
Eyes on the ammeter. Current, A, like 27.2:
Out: 0.4
